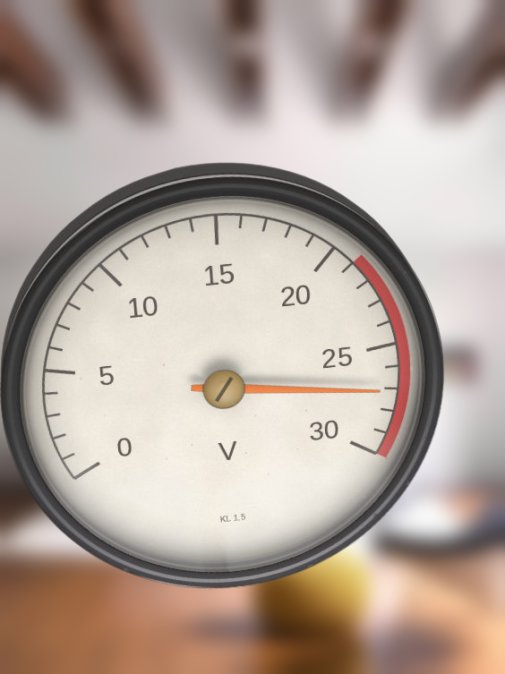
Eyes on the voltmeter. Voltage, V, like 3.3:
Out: 27
